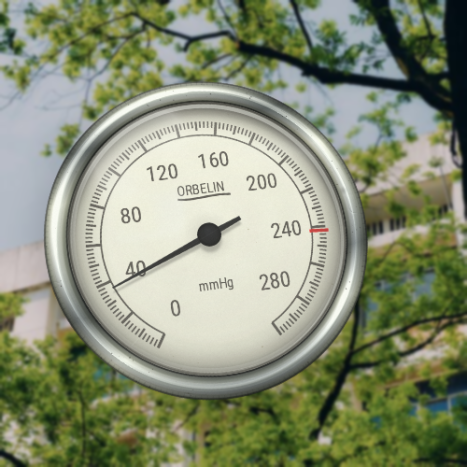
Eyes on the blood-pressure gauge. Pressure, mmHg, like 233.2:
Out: 36
